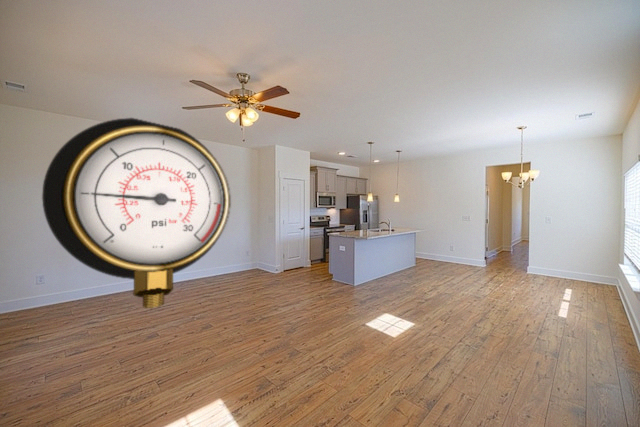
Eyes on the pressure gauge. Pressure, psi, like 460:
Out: 5
